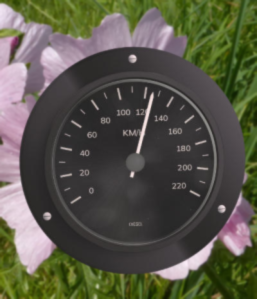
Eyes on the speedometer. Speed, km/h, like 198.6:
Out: 125
